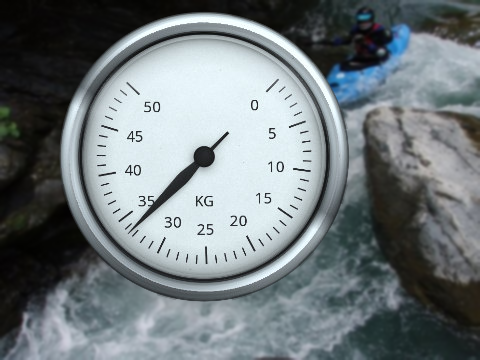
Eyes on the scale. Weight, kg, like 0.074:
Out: 33.5
